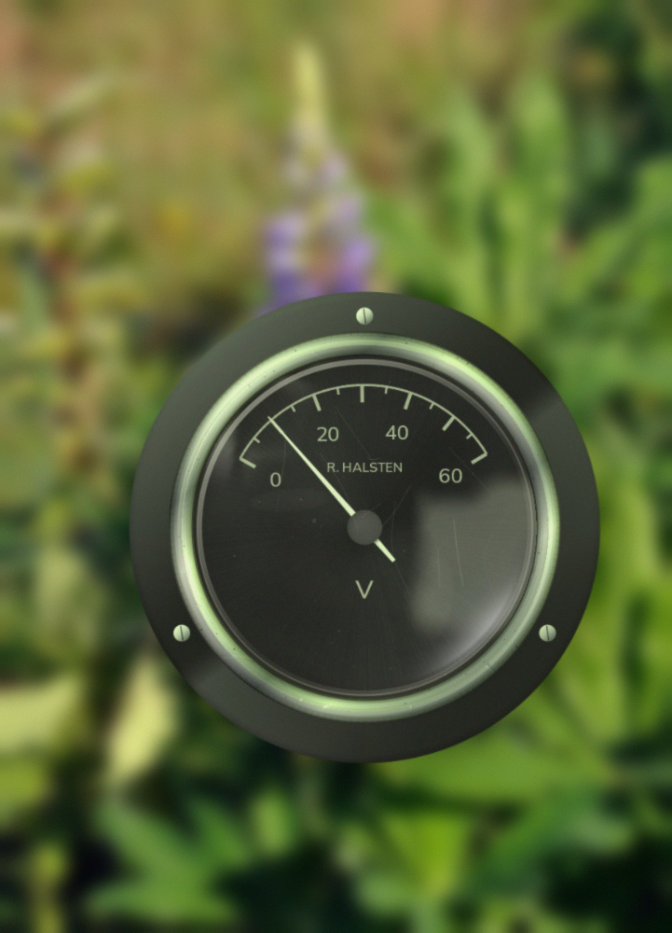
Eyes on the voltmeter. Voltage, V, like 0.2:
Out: 10
